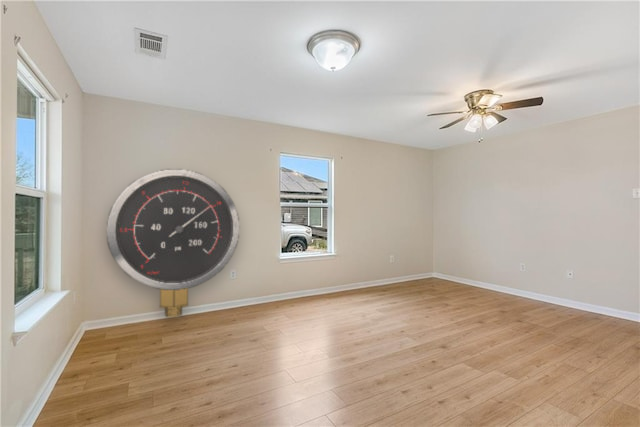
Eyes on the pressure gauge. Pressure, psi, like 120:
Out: 140
